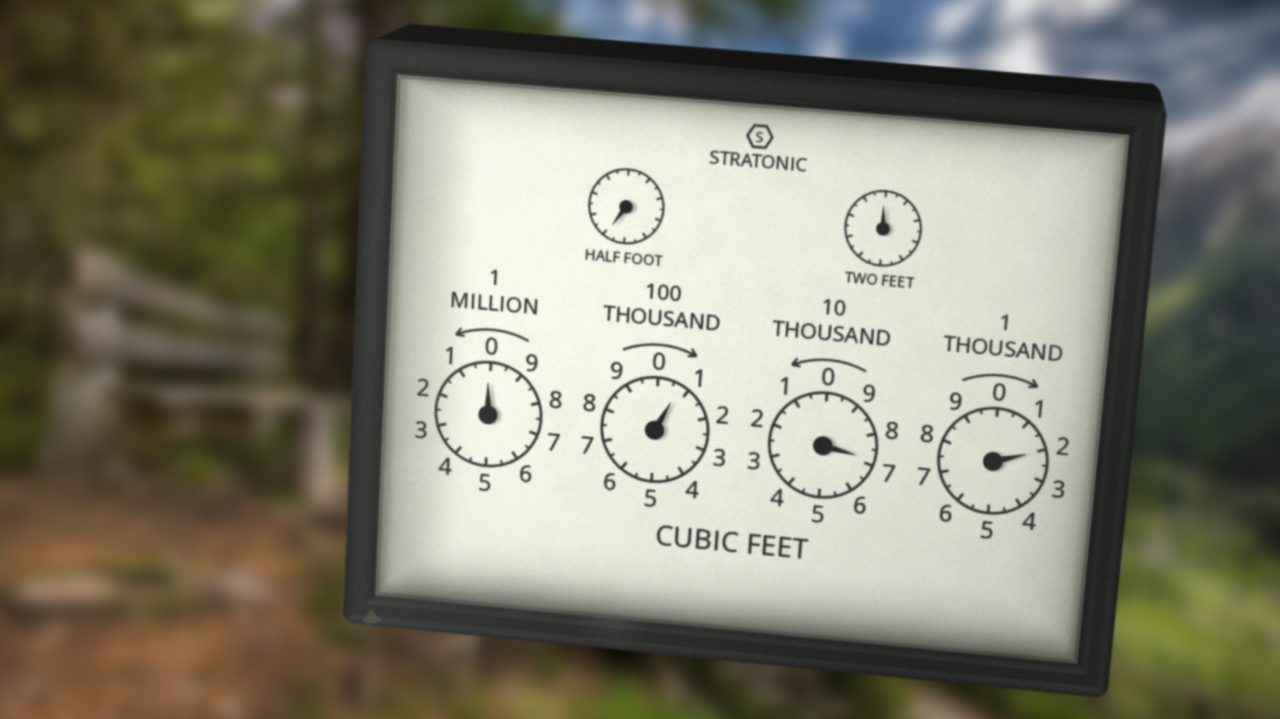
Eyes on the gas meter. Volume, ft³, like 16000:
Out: 7200
